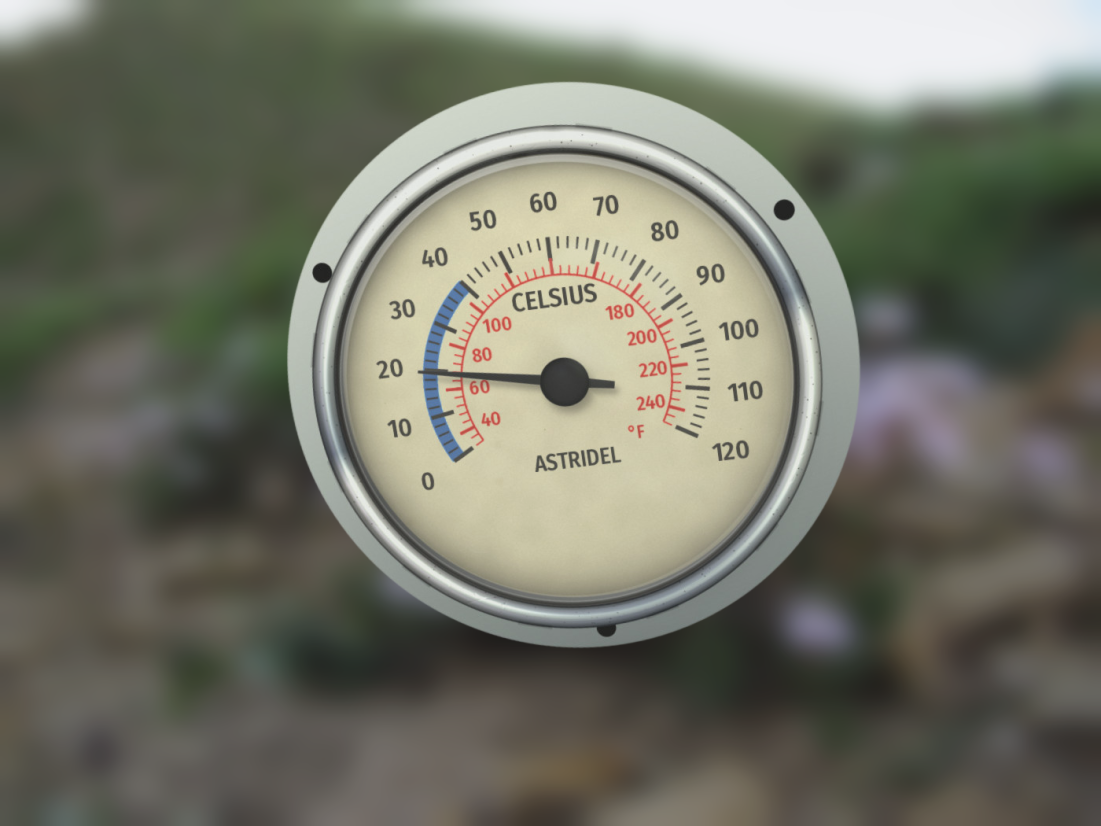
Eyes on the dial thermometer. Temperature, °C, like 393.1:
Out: 20
